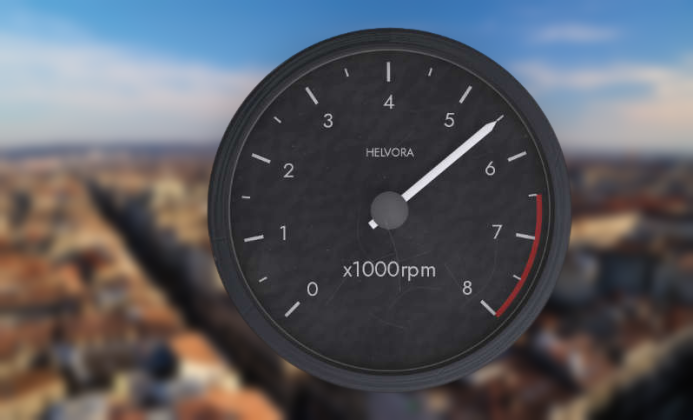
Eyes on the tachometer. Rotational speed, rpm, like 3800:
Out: 5500
